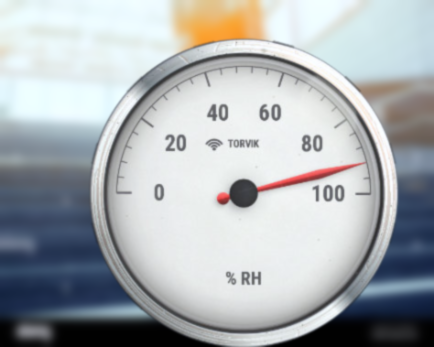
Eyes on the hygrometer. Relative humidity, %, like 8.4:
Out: 92
